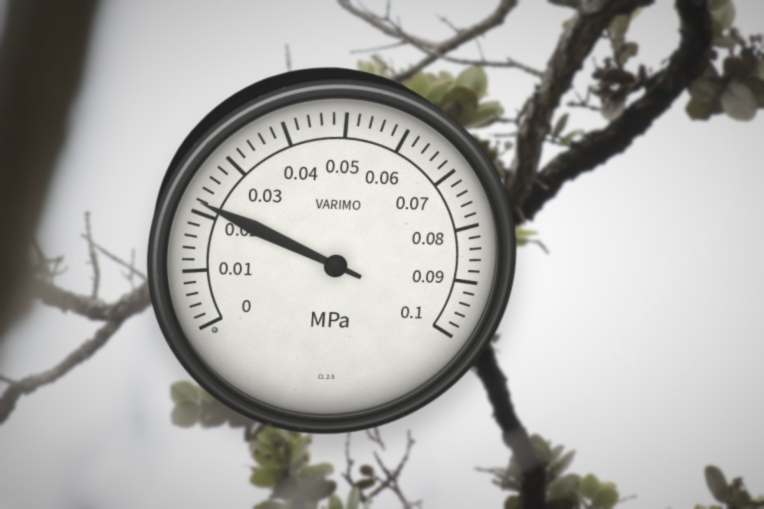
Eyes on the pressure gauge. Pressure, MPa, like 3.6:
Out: 0.022
